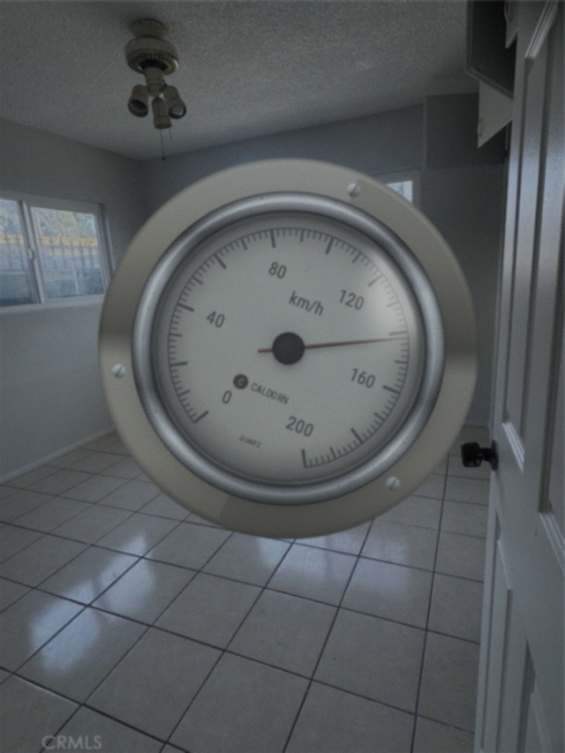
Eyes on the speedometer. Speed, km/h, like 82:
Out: 142
